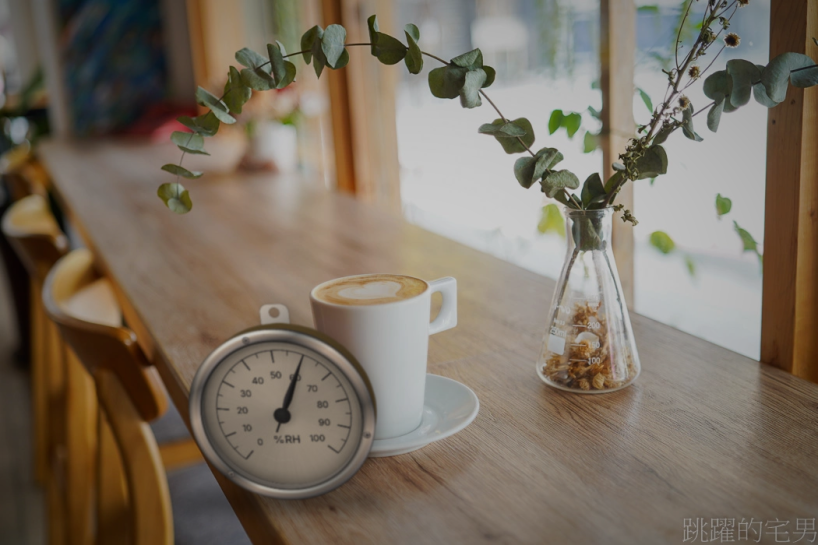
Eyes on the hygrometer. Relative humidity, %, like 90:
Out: 60
